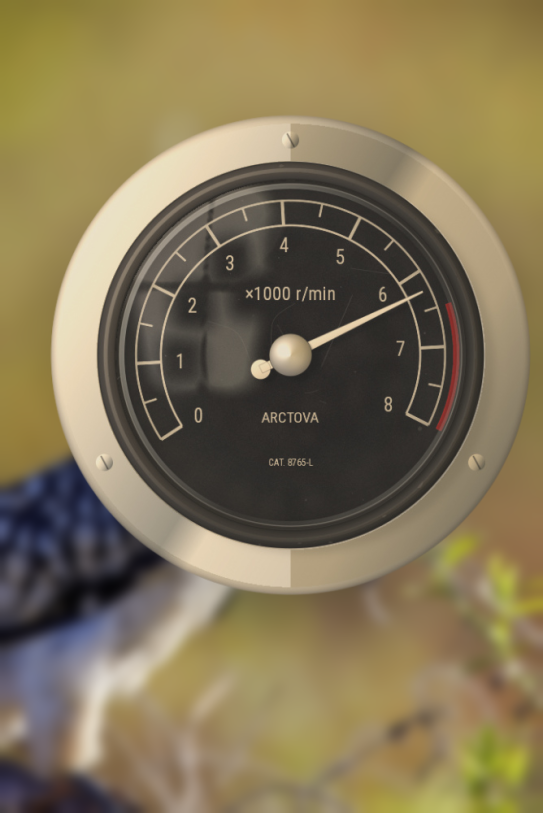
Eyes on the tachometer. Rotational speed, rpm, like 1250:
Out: 6250
